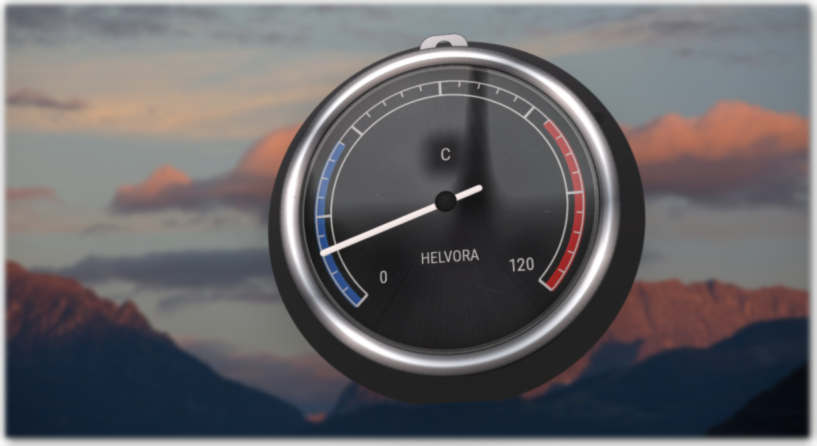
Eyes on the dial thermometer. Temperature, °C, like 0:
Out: 12
